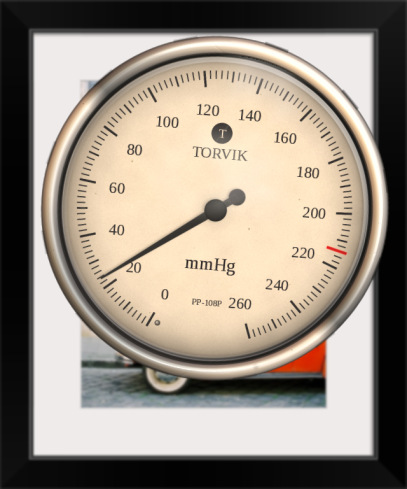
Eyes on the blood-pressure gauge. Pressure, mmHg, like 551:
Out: 24
